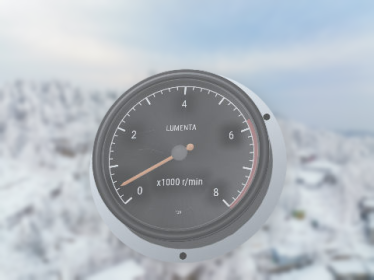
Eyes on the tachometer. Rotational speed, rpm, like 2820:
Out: 400
